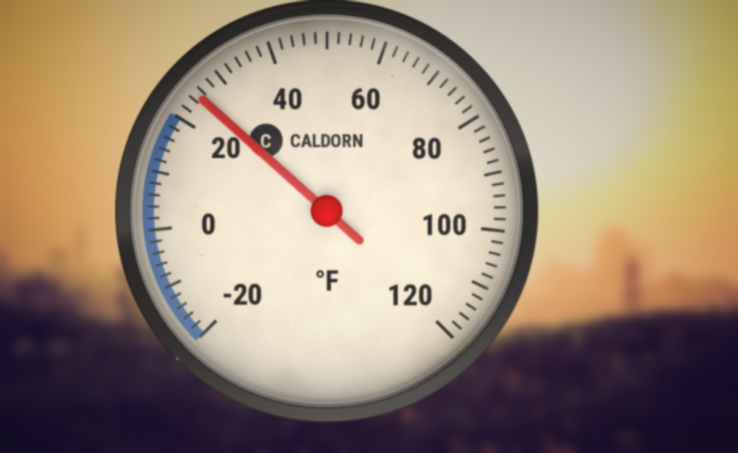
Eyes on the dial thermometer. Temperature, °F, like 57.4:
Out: 25
